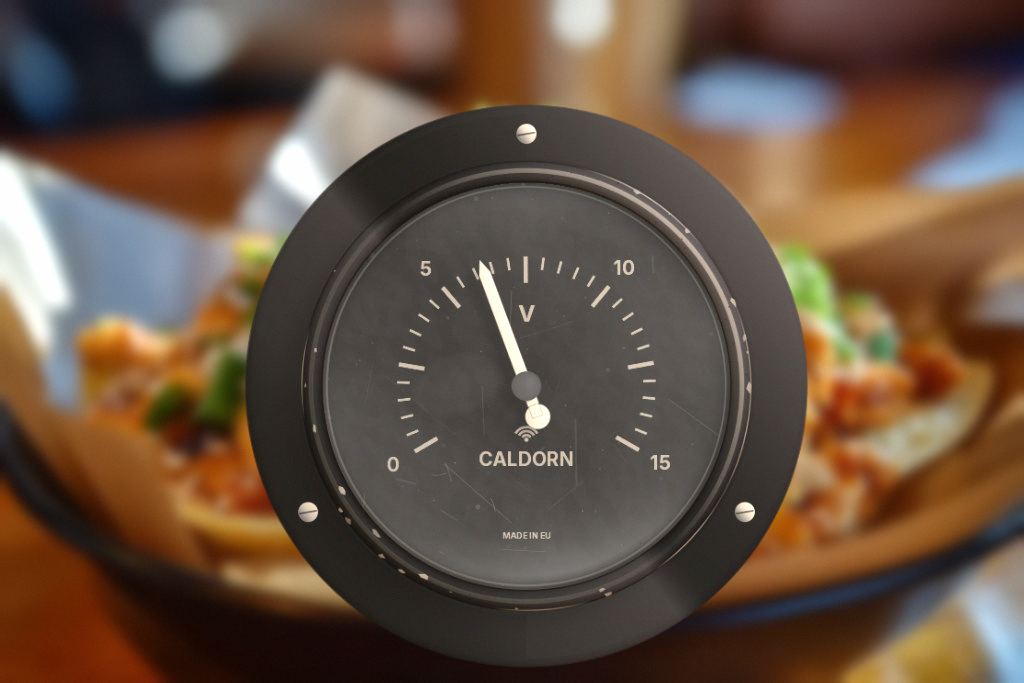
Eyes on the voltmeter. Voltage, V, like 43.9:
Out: 6.25
